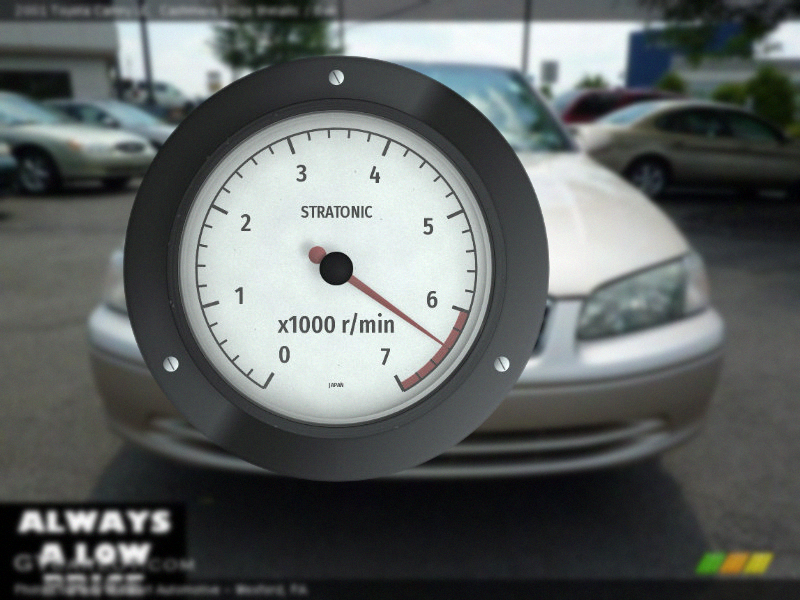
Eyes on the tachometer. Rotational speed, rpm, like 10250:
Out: 6400
